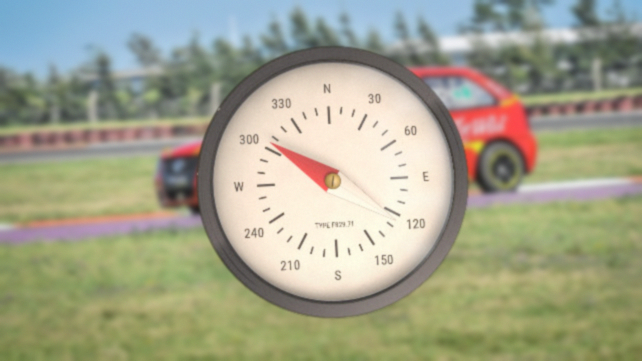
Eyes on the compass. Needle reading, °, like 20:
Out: 305
